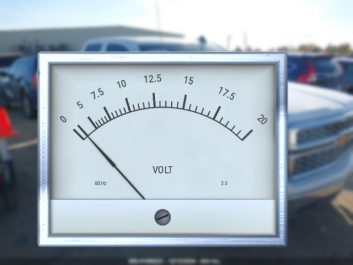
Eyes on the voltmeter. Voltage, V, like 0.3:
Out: 2.5
